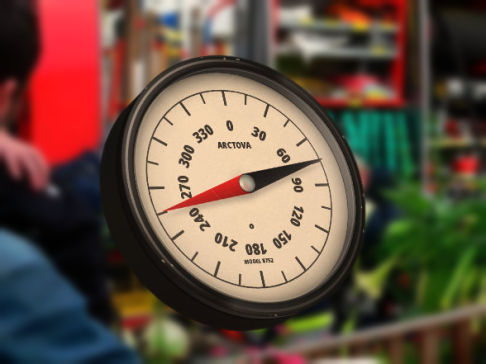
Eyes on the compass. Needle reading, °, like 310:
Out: 255
